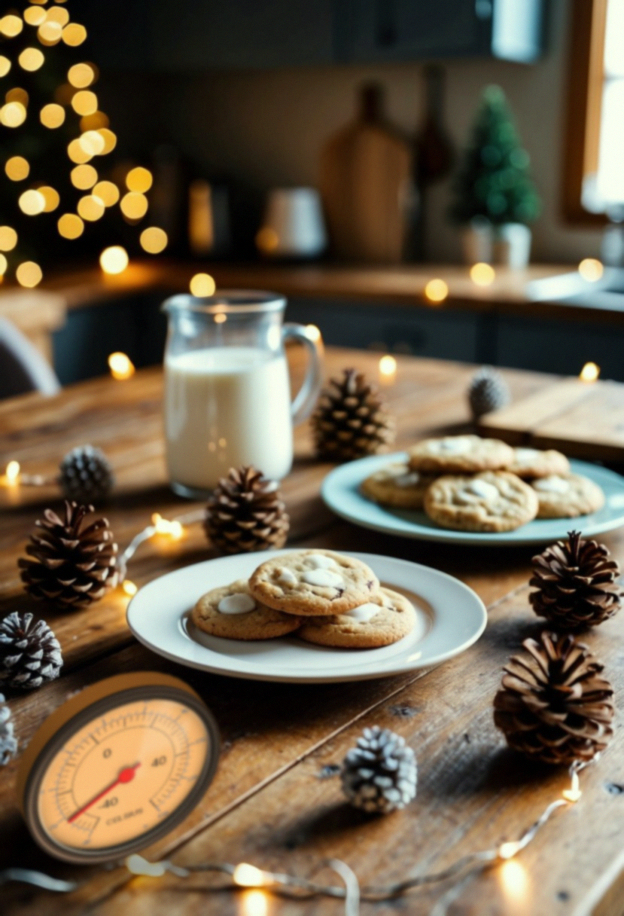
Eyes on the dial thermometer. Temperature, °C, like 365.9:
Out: -30
